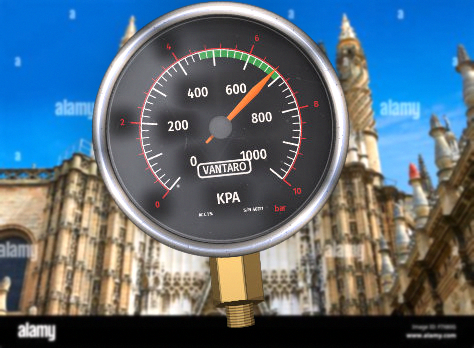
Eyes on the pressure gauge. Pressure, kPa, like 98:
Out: 680
